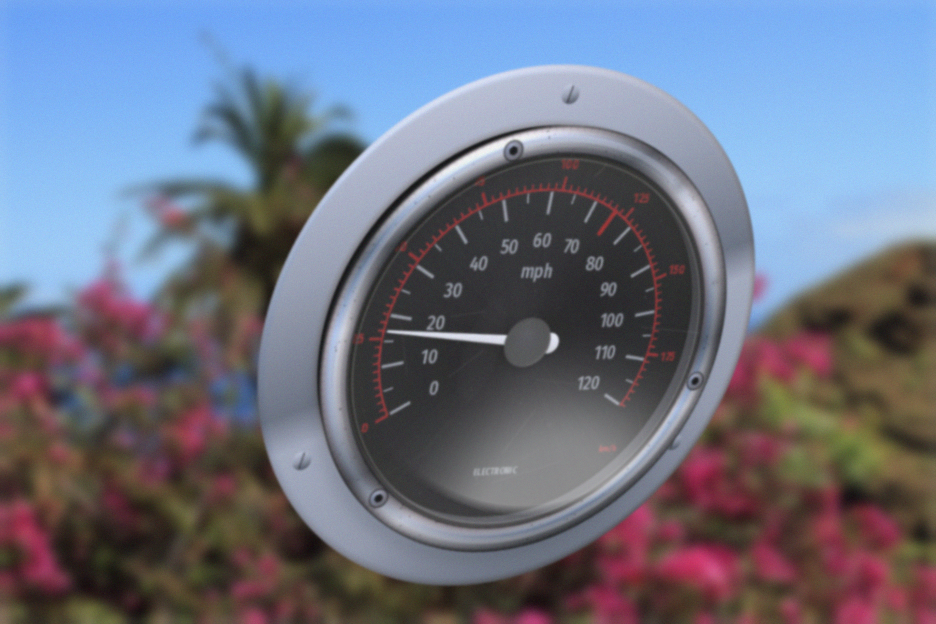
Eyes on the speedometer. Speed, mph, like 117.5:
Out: 17.5
